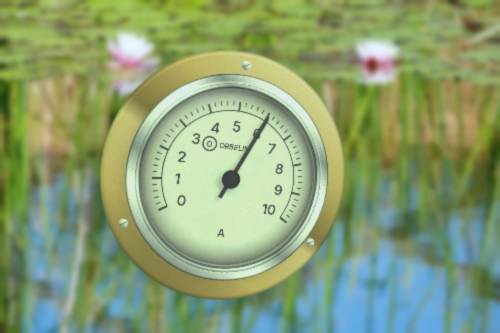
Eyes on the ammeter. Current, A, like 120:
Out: 6
